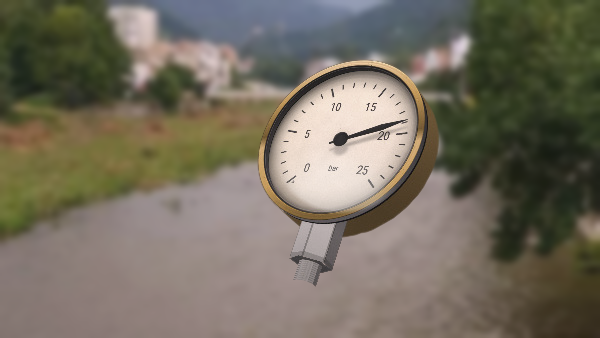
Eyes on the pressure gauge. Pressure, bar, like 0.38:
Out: 19
